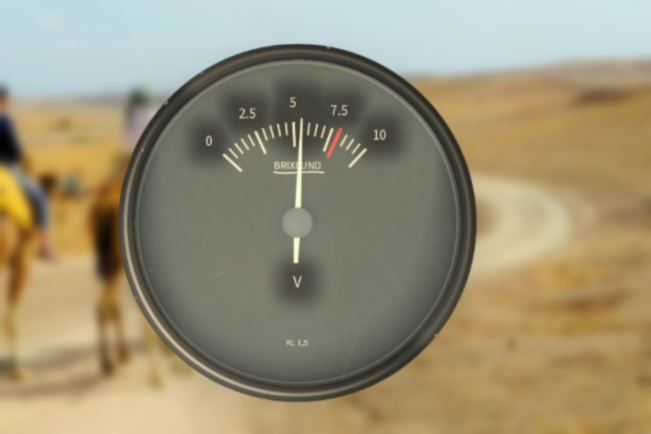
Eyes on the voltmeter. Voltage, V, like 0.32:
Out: 5.5
